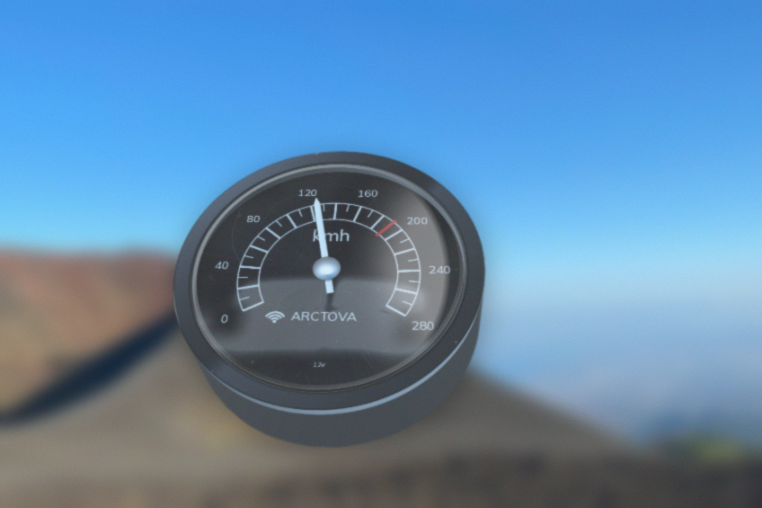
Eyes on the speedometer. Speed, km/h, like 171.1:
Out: 125
